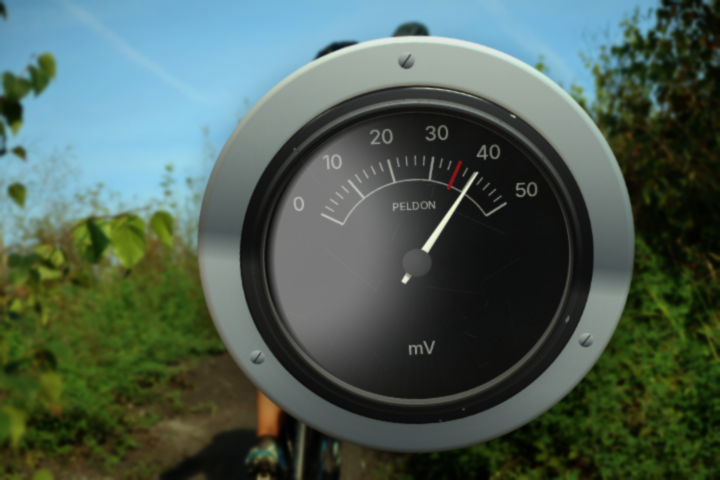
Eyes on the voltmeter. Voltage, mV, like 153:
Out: 40
